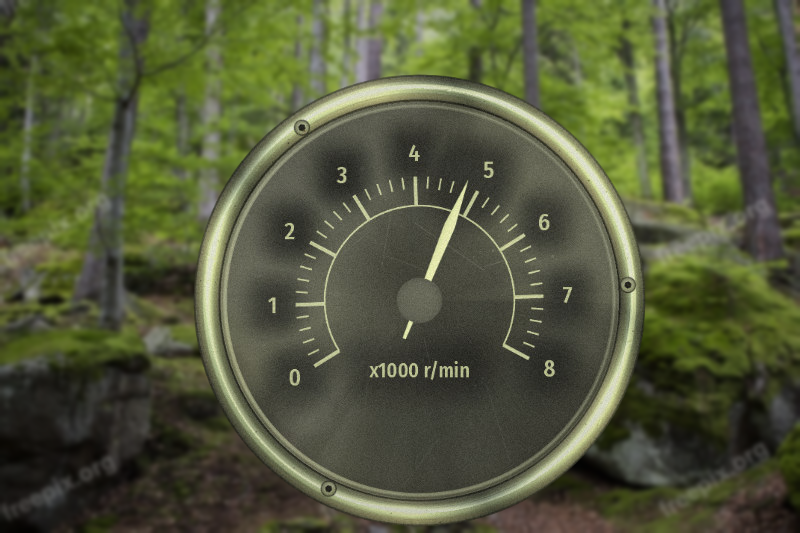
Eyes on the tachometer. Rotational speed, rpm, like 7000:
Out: 4800
